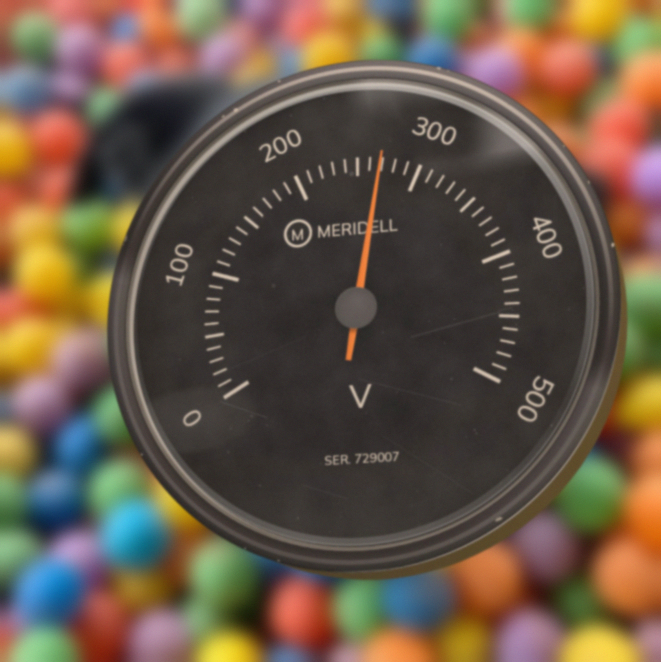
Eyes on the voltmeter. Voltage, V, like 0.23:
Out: 270
